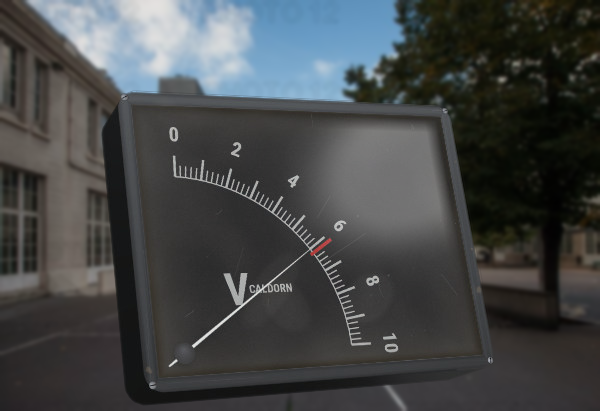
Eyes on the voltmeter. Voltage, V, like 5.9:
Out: 6
